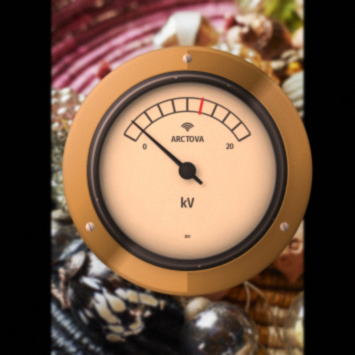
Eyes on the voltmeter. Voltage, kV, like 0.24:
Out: 2
